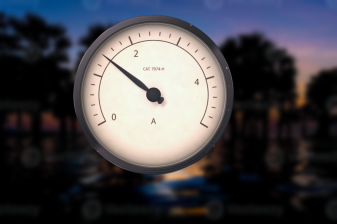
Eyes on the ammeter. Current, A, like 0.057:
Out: 1.4
